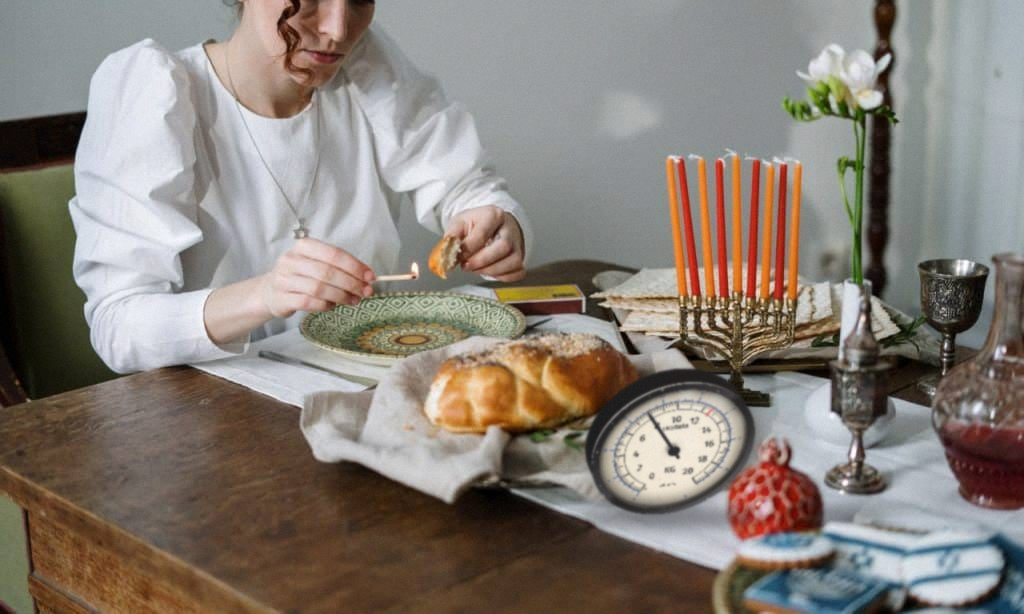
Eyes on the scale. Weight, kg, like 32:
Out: 8
